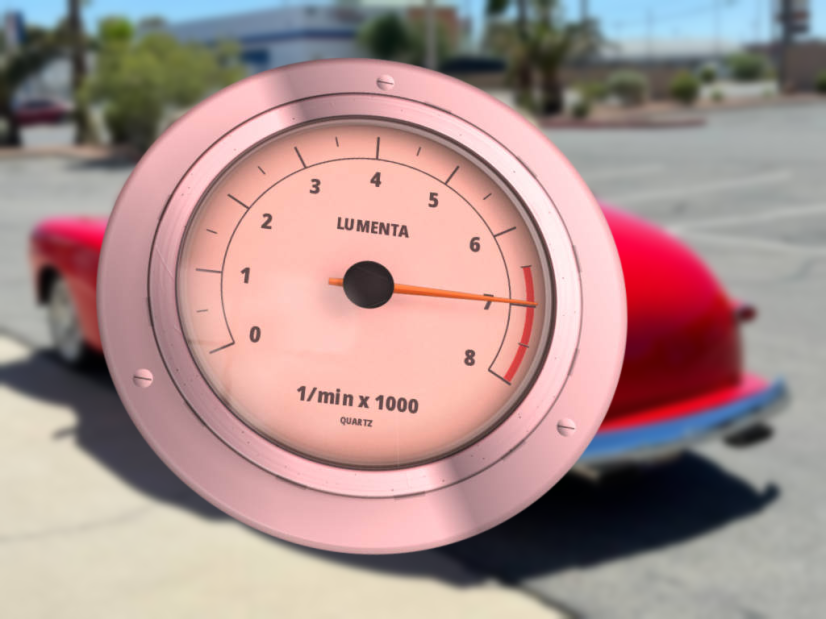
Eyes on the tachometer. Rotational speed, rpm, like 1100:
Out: 7000
